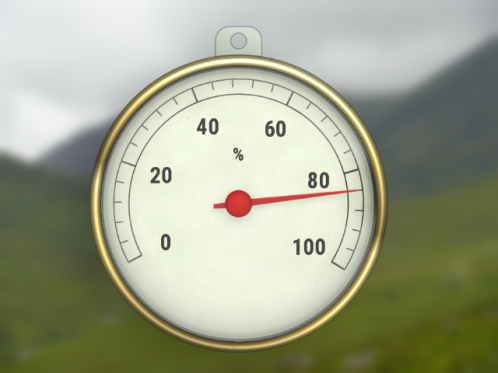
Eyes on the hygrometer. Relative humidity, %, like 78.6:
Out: 84
